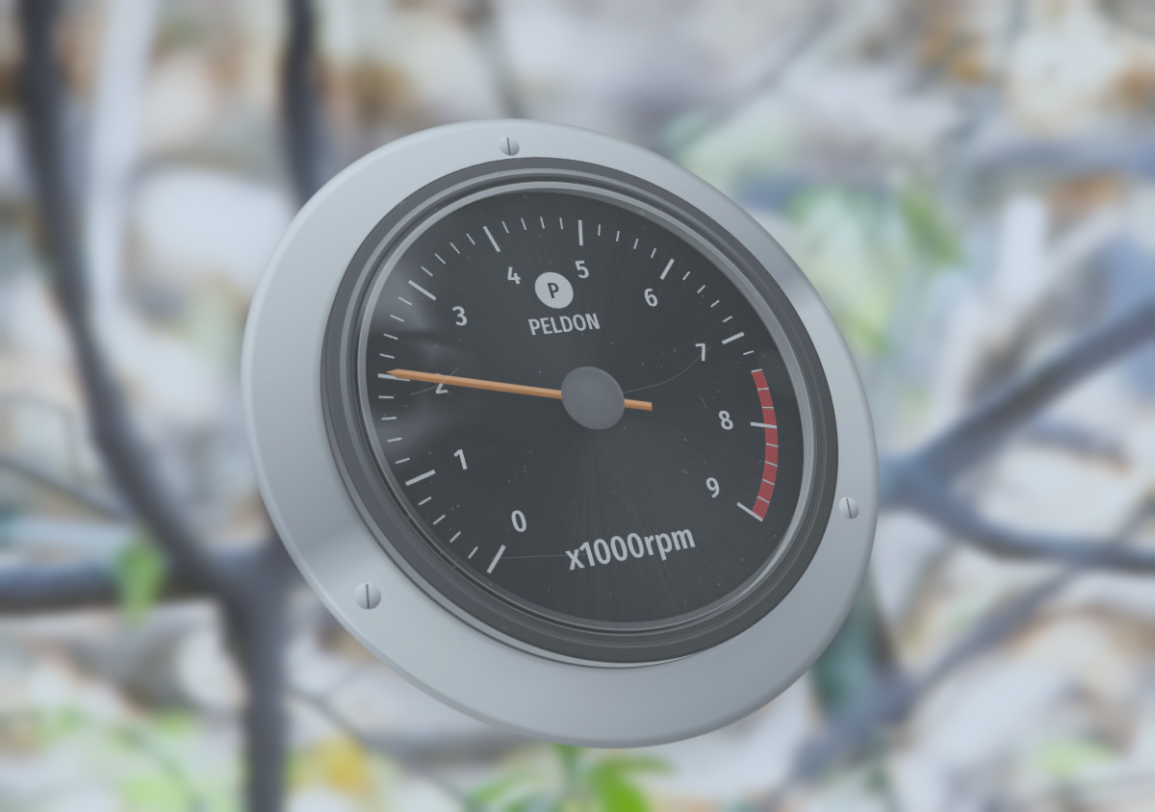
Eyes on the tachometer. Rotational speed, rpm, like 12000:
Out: 2000
